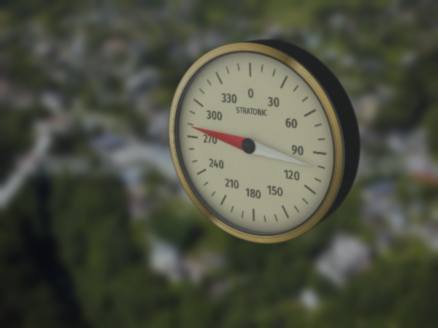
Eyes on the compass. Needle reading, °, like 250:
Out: 280
